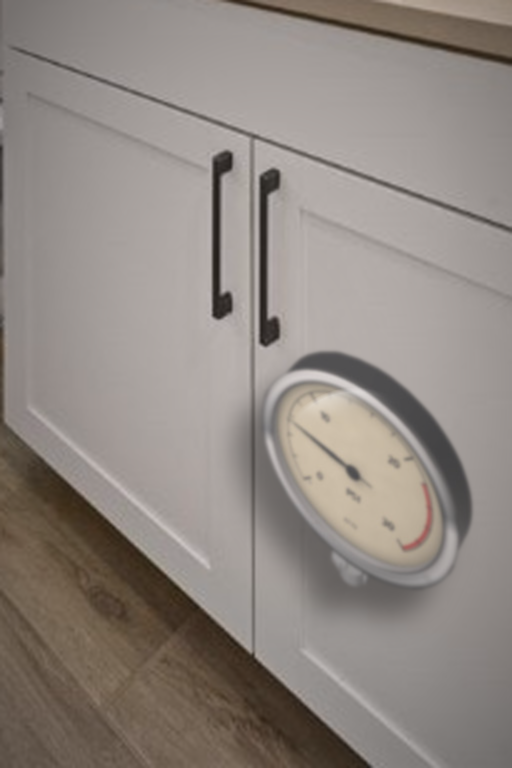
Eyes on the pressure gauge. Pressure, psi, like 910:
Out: 6
